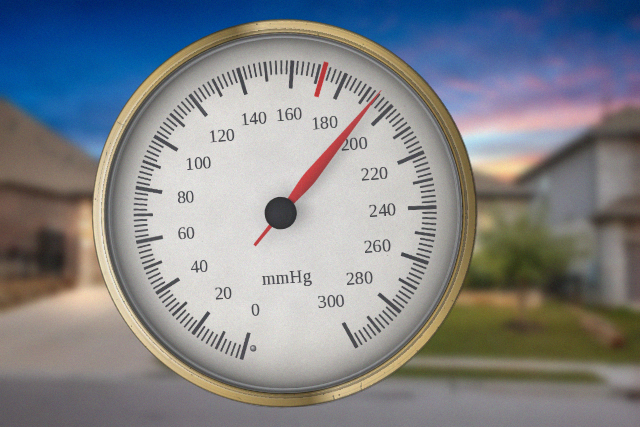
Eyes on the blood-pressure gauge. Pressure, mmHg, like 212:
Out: 194
